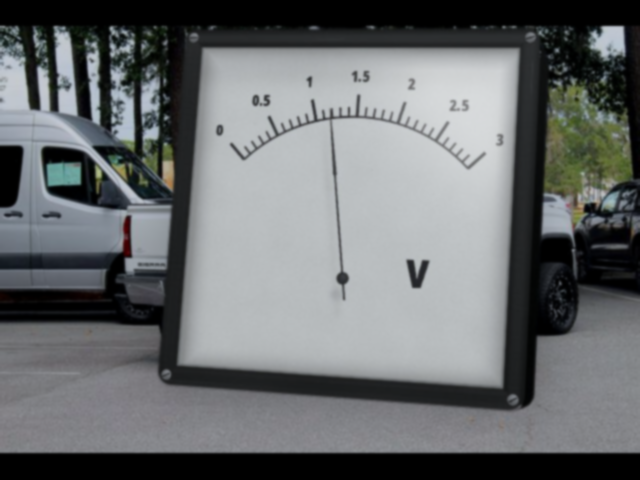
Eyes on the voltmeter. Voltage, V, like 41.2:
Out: 1.2
